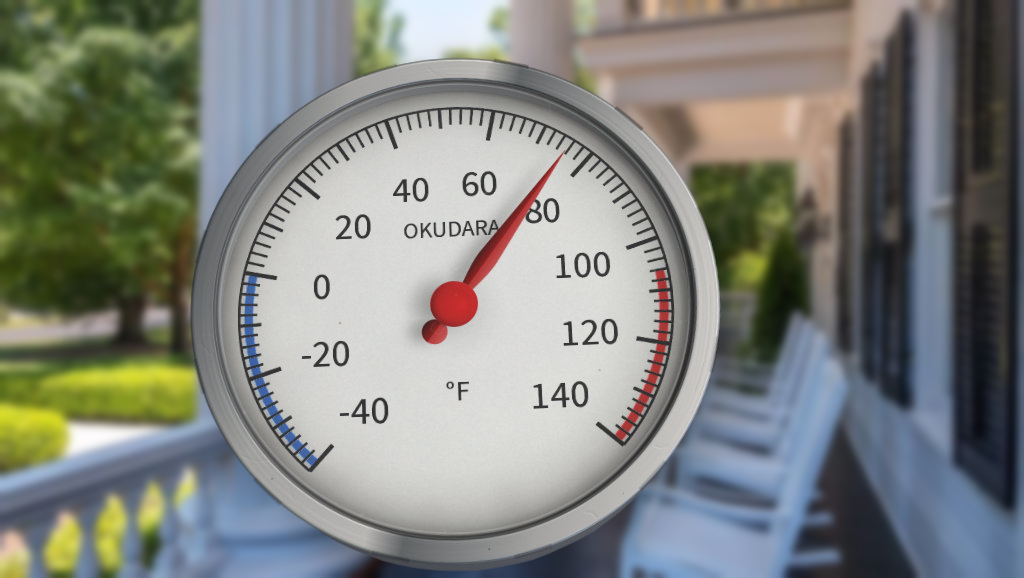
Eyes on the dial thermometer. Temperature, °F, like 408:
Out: 76
